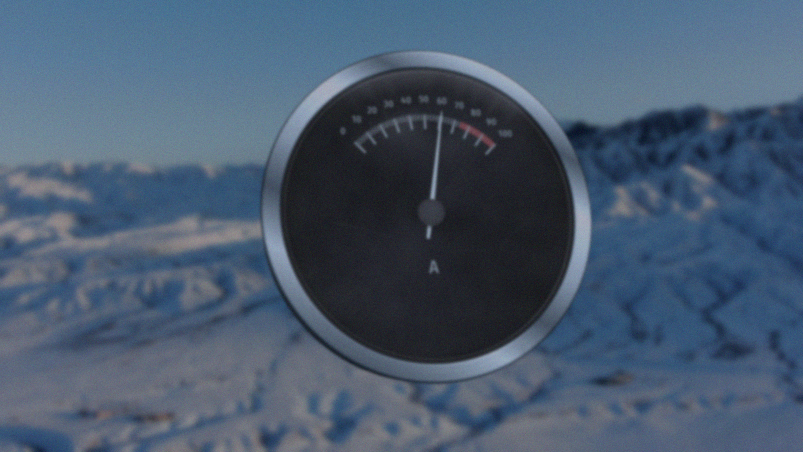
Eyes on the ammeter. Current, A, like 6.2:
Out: 60
